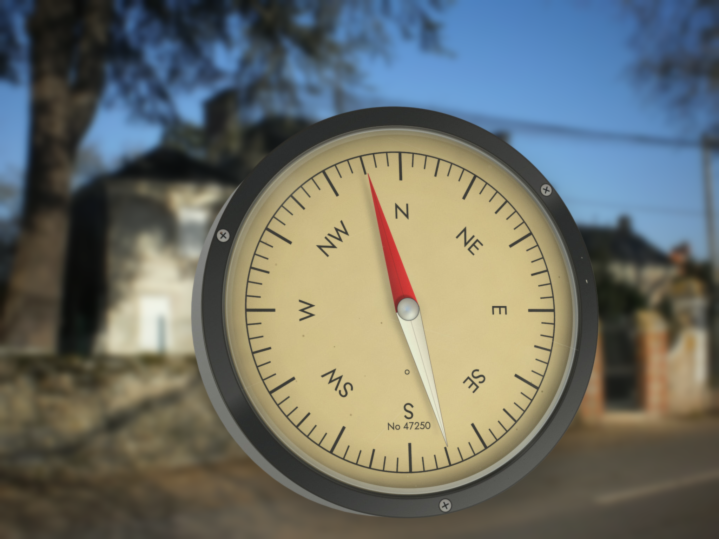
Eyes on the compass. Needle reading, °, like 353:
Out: 345
